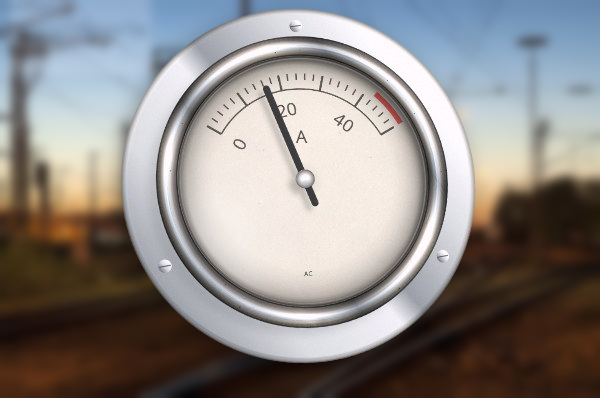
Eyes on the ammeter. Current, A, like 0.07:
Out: 16
